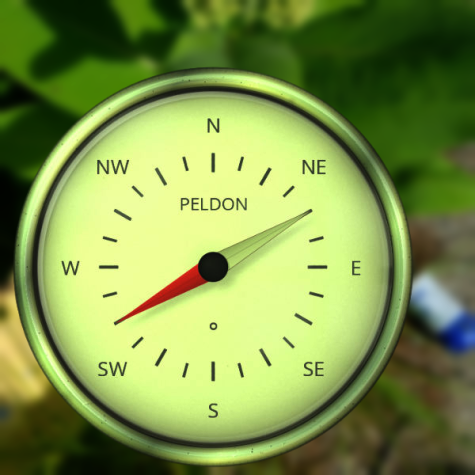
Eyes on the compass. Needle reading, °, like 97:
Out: 240
